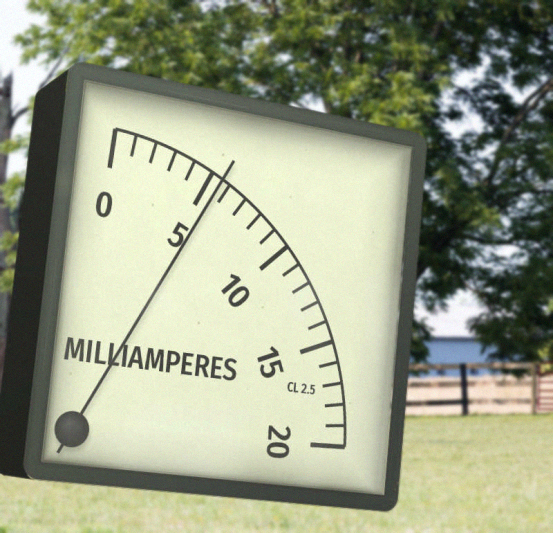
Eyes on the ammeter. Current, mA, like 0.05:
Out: 5.5
